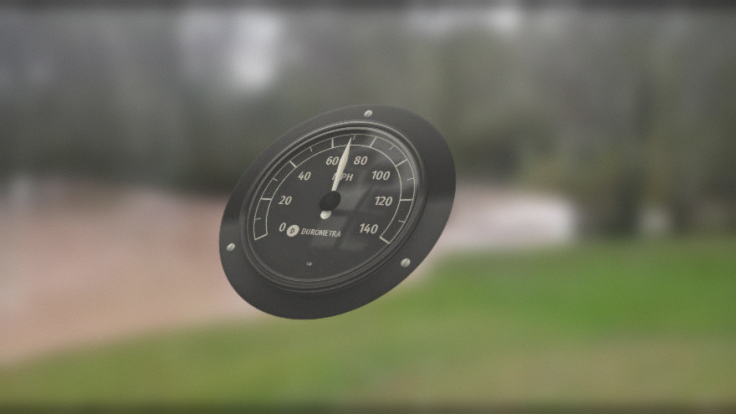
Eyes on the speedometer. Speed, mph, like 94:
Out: 70
